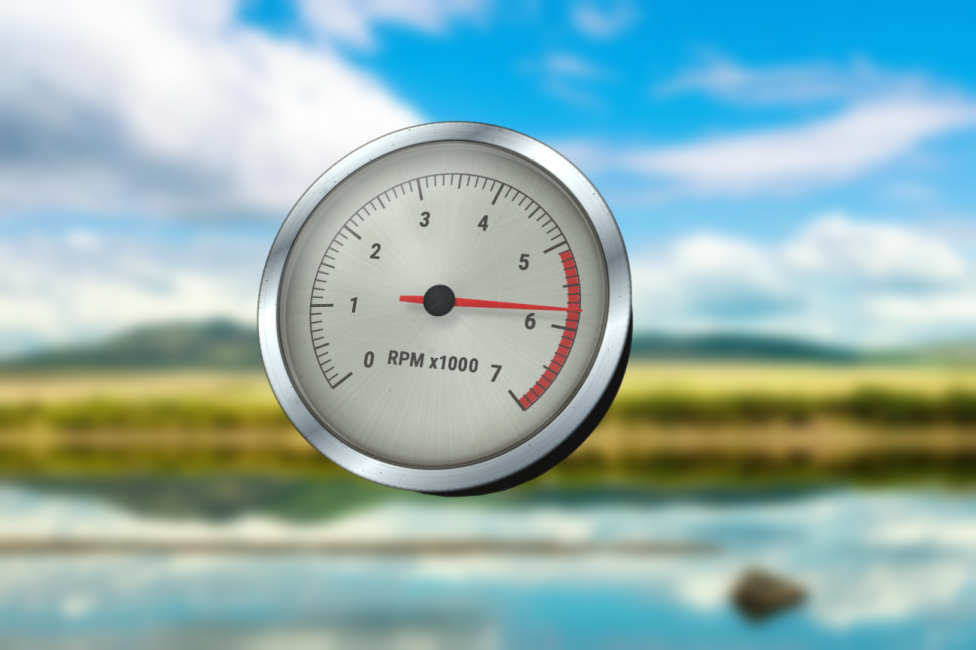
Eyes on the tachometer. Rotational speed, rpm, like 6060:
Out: 5800
